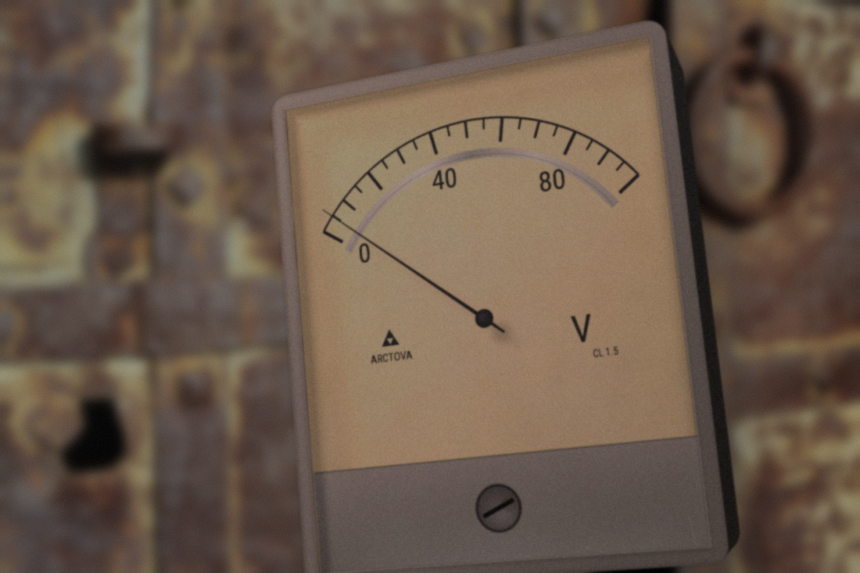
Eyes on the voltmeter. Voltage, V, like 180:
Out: 5
